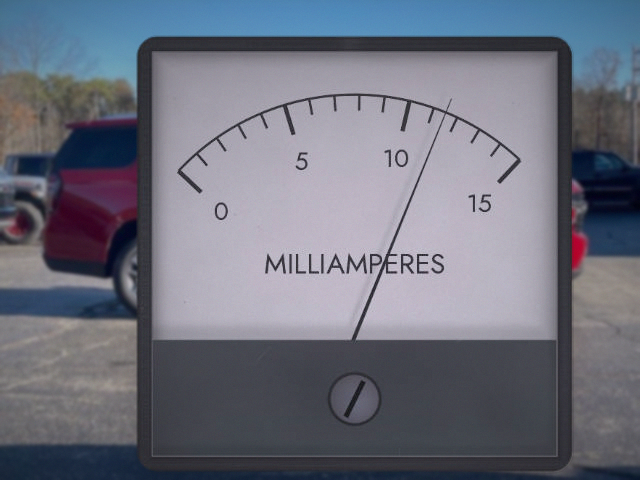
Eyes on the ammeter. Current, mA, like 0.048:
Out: 11.5
